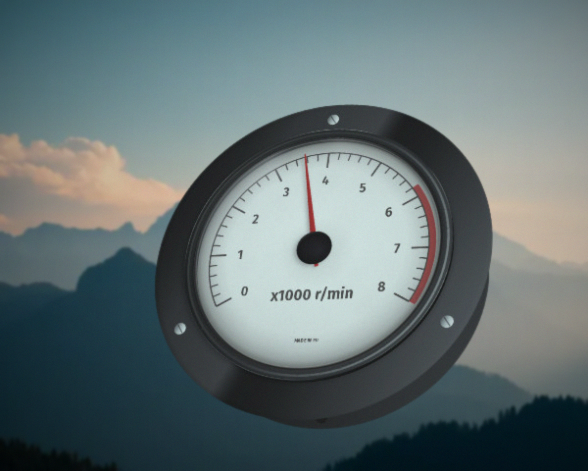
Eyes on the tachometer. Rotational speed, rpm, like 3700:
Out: 3600
